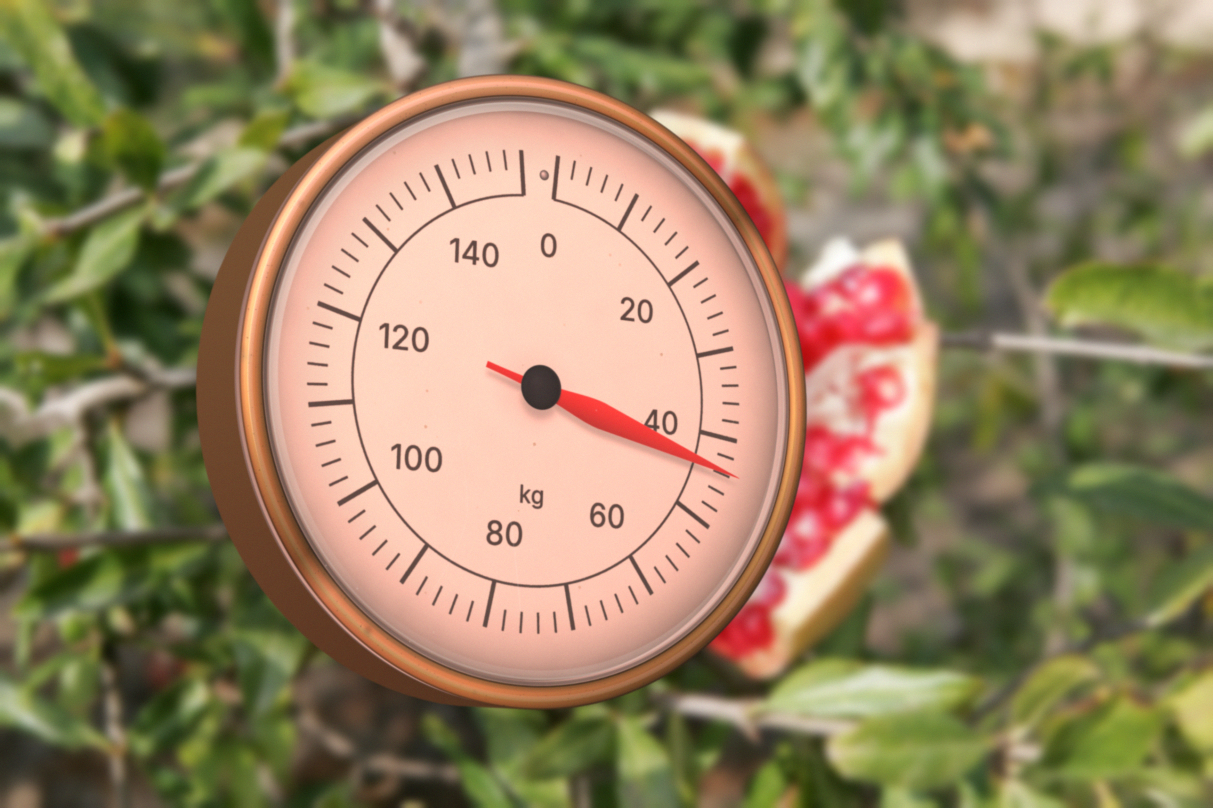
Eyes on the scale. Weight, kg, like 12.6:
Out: 44
